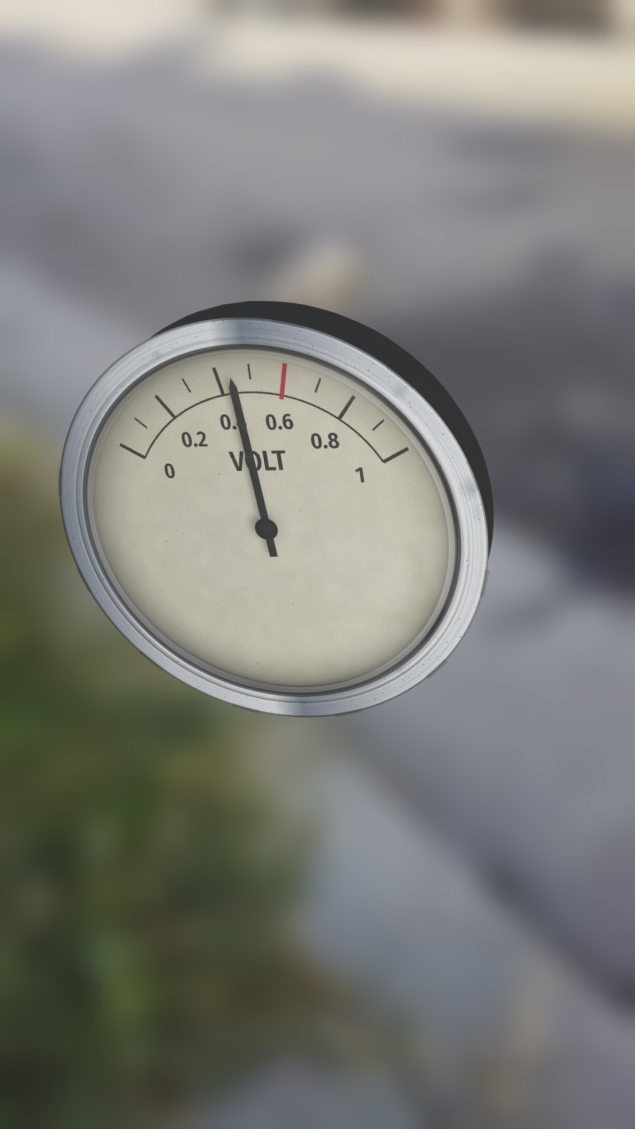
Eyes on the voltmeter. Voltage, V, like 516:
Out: 0.45
